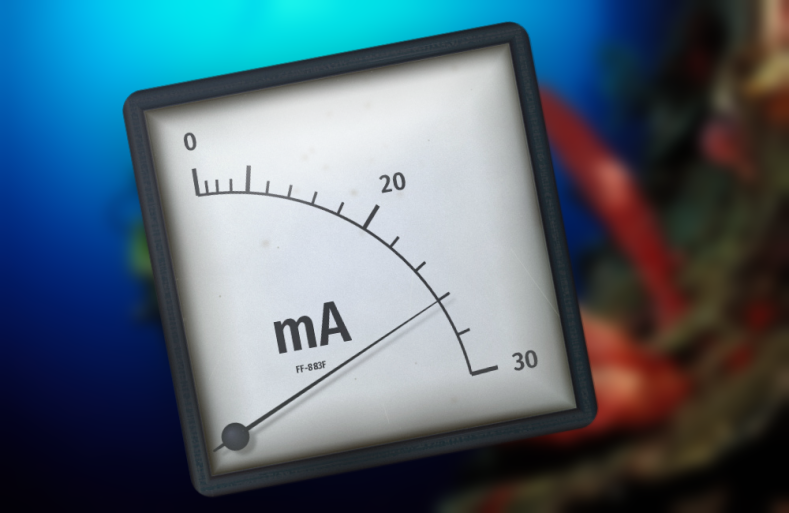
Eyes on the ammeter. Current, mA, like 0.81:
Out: 26
